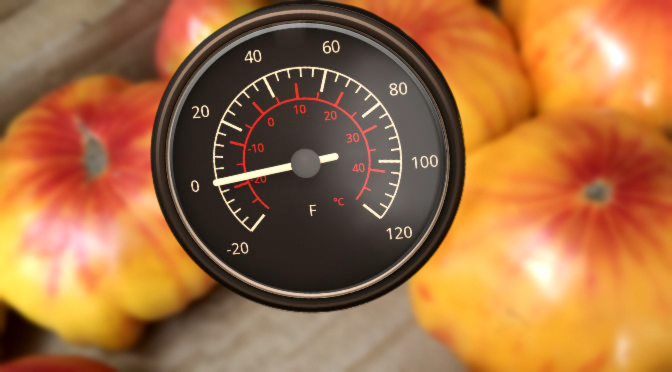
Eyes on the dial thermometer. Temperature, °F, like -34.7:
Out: 0
